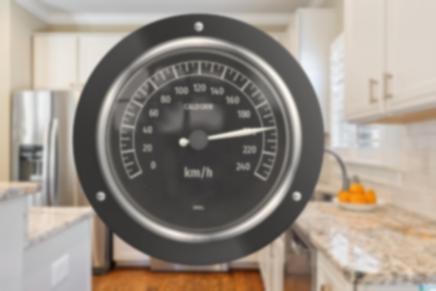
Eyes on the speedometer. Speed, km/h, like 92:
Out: 200
